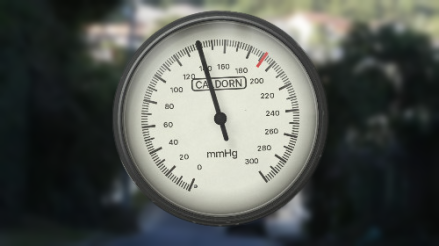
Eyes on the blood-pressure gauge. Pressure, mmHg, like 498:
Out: 140
